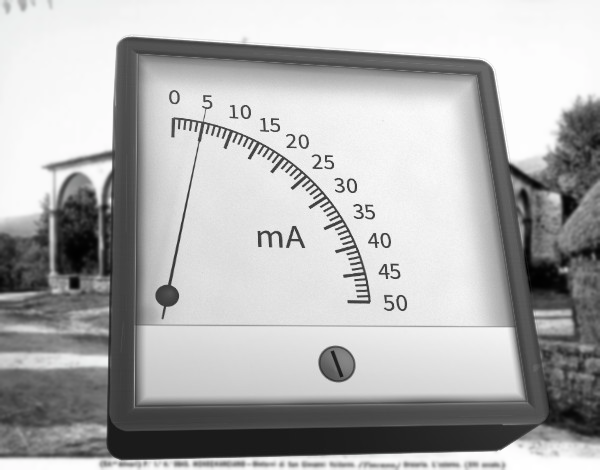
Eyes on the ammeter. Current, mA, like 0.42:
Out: 5
